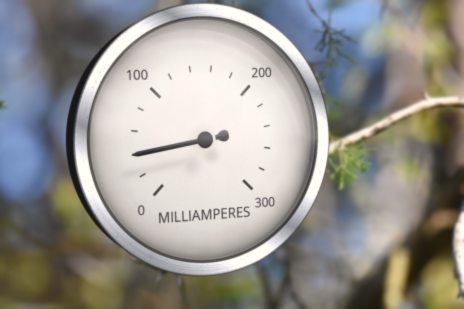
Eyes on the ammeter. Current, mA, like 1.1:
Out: 40
